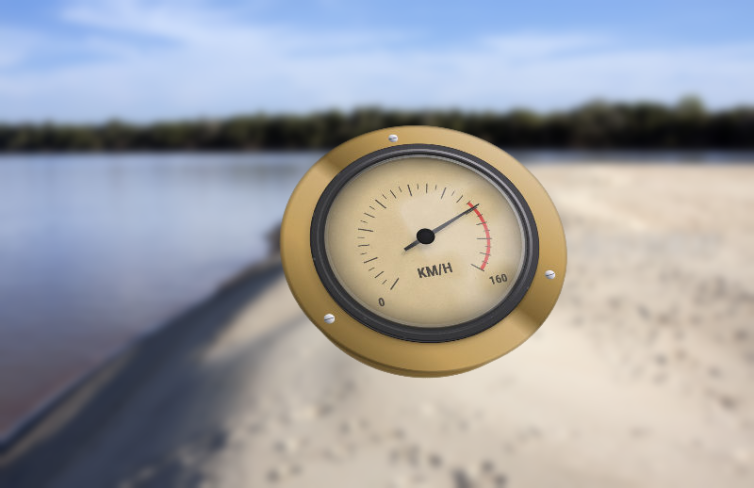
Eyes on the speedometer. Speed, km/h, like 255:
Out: 120
